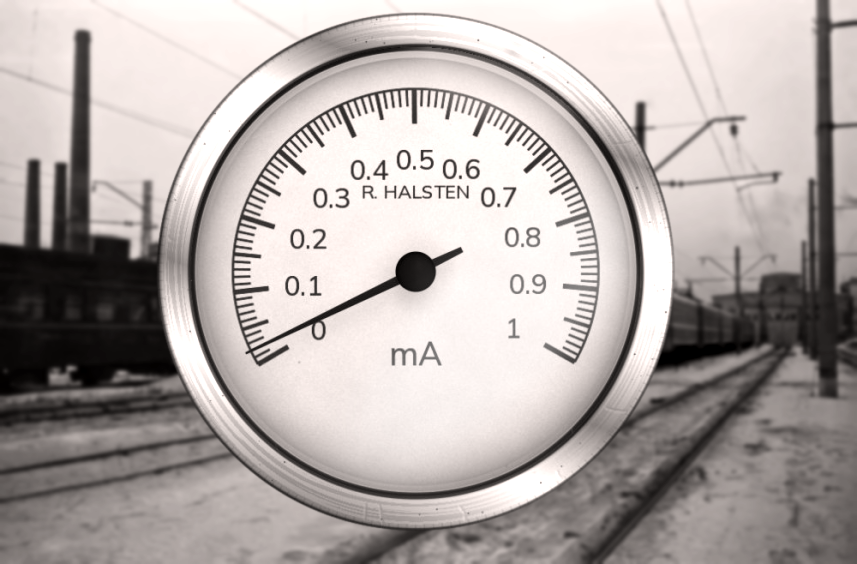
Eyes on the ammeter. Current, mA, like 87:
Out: 0.02
